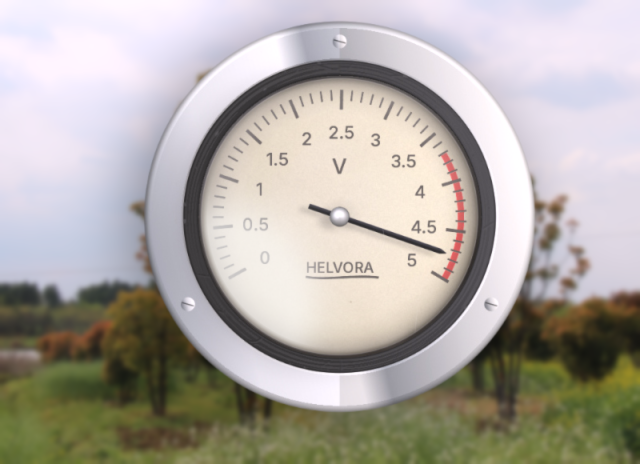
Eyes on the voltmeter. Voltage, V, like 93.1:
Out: 4.75
